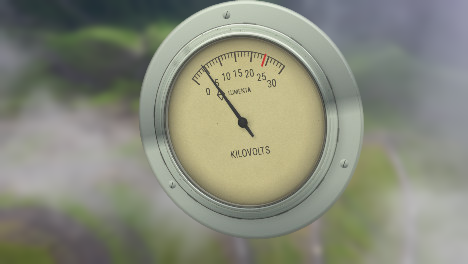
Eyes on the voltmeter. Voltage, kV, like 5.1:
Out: 5
